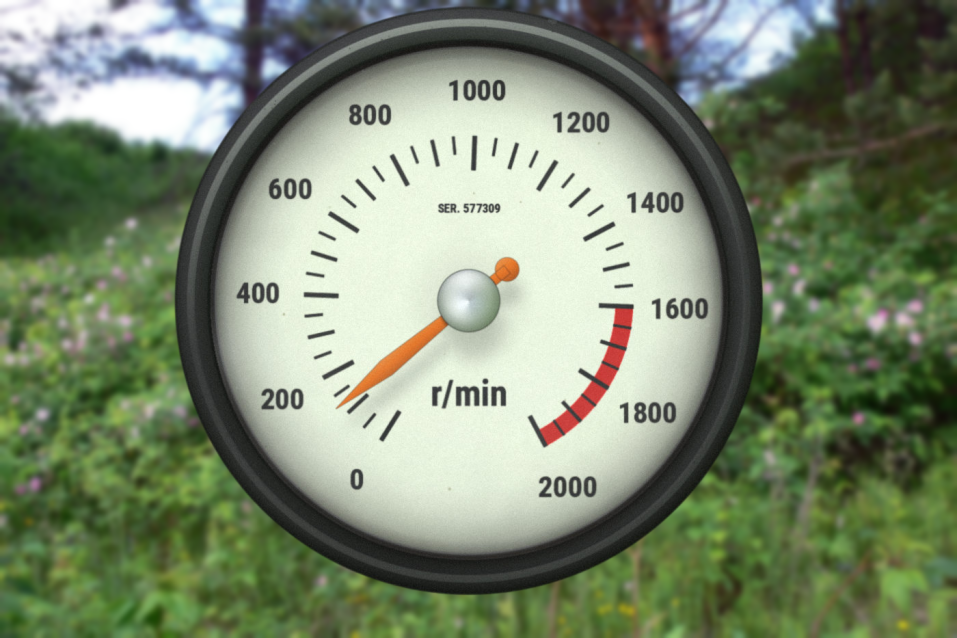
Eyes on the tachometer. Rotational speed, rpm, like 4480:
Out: 125
